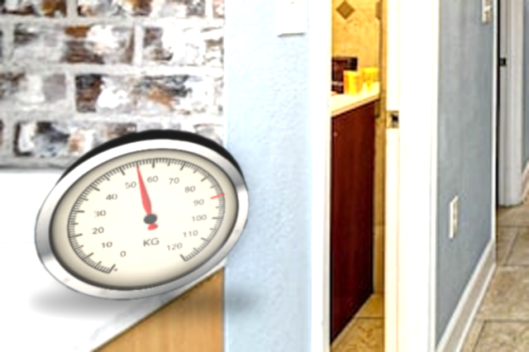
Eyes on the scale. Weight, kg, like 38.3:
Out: 55
